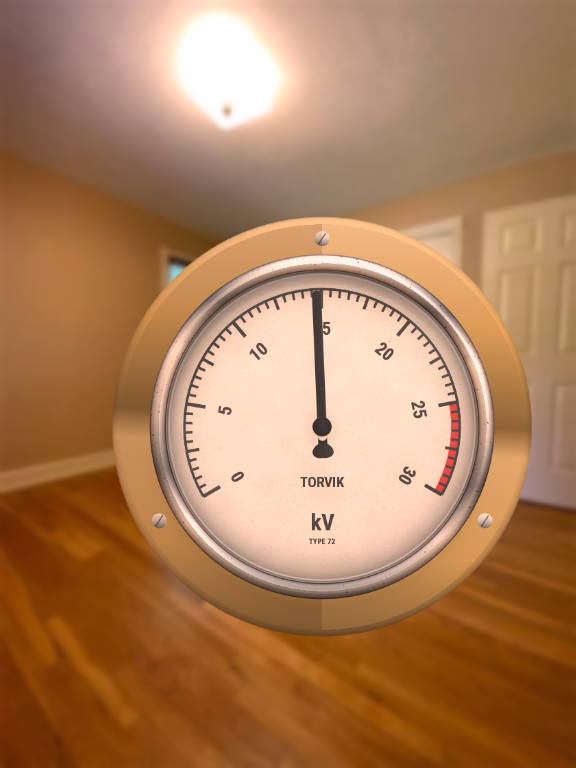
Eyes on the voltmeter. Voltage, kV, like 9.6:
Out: 14.75
